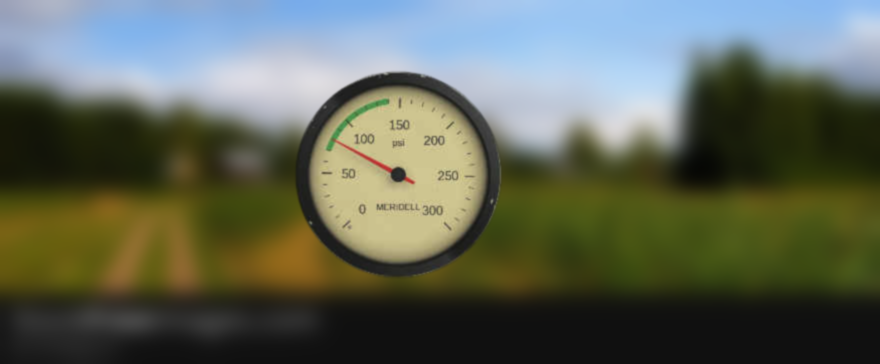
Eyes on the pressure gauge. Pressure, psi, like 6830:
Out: 80
